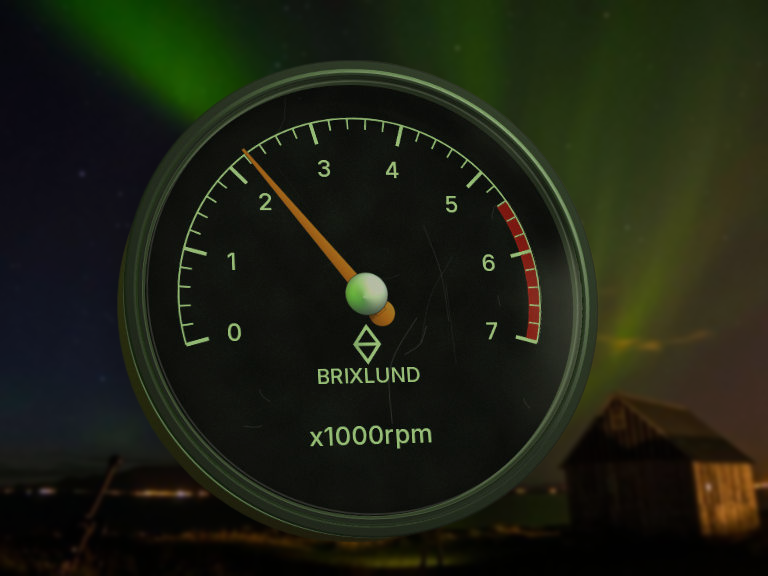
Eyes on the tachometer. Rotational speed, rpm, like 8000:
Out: 2200
